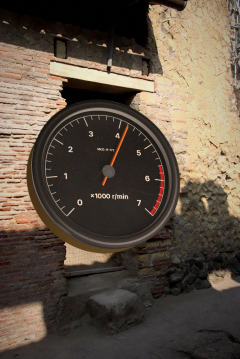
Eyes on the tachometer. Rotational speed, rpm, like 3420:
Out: 4200
